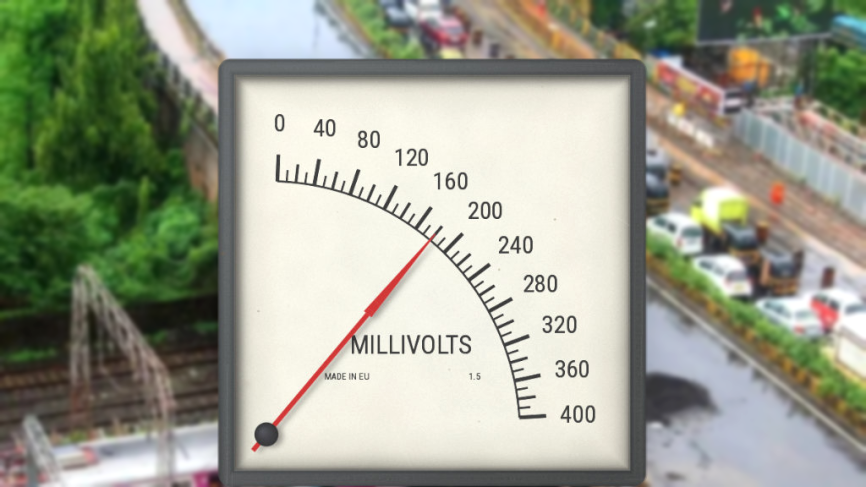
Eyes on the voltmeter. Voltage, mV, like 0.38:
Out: 180
